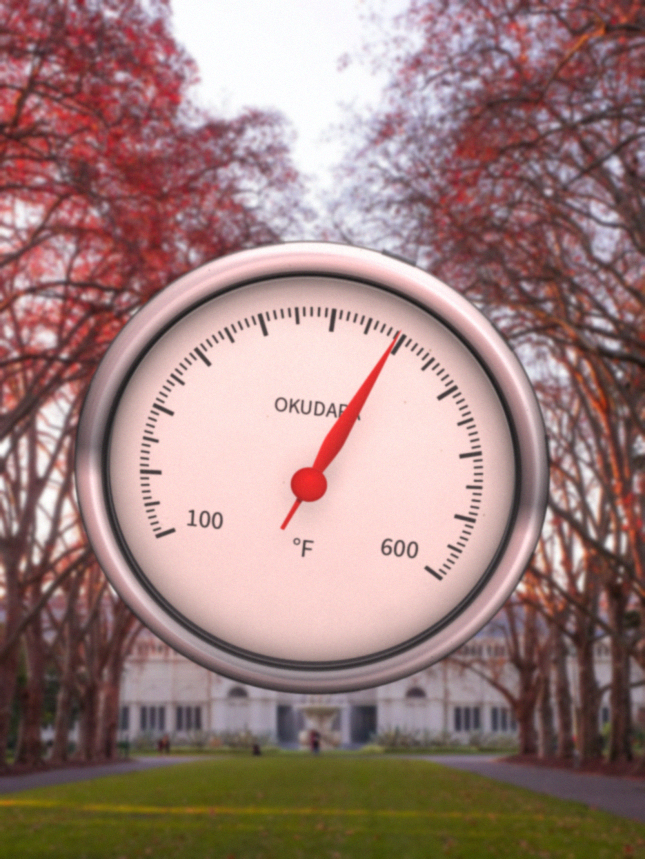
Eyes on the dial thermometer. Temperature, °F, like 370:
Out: 395
